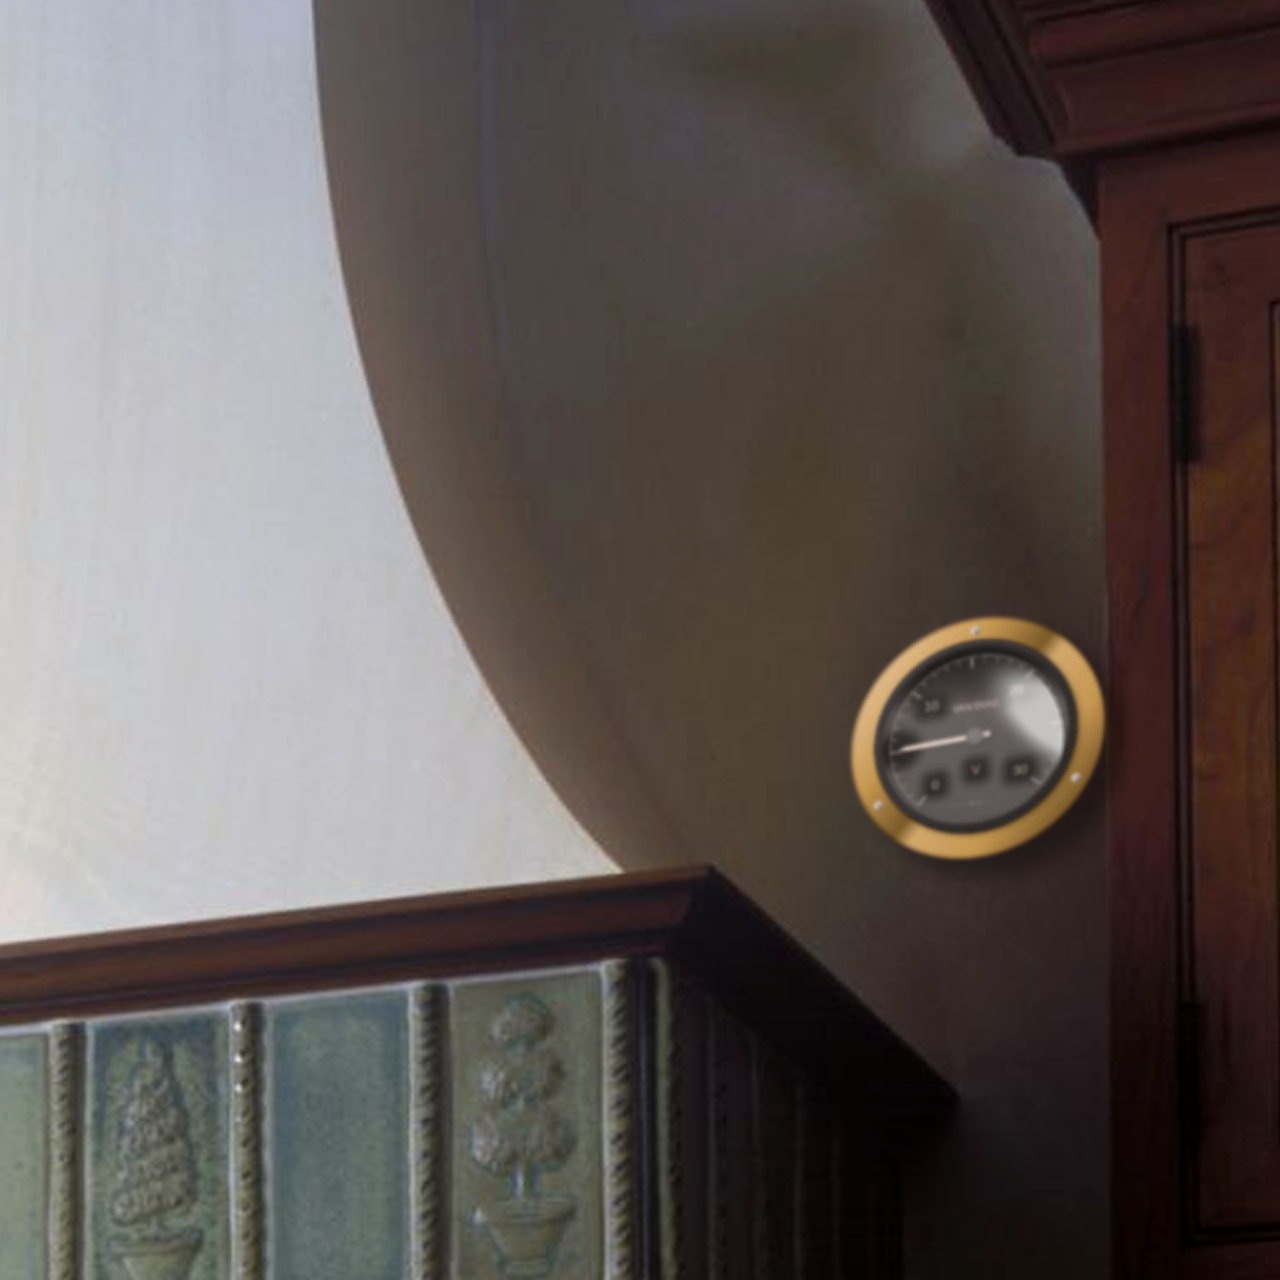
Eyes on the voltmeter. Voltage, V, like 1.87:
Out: 5
